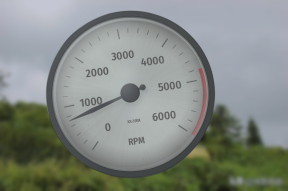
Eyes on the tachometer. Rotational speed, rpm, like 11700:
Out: 700
